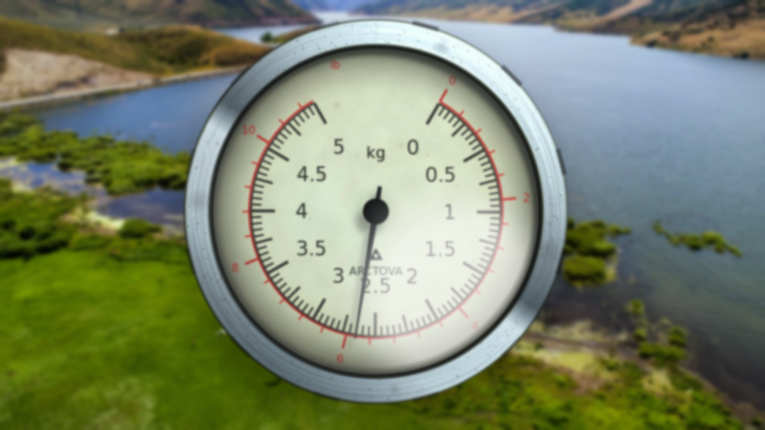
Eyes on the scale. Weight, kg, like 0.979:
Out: 2.65
